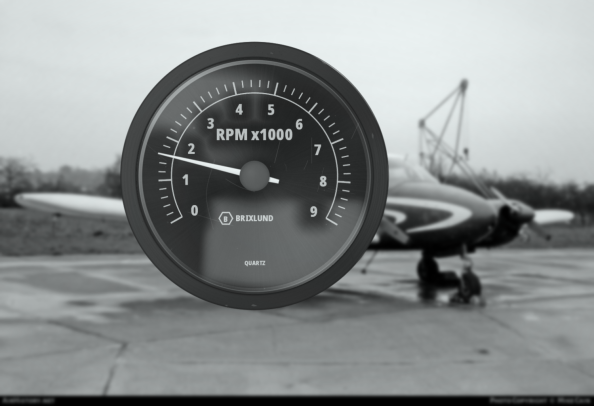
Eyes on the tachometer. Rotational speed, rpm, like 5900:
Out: 1600
